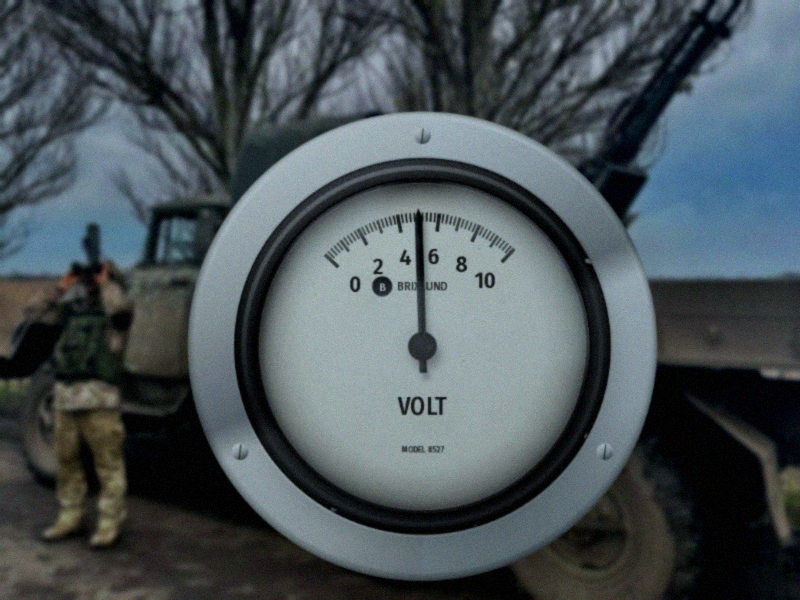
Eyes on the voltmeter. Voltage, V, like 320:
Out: 5
